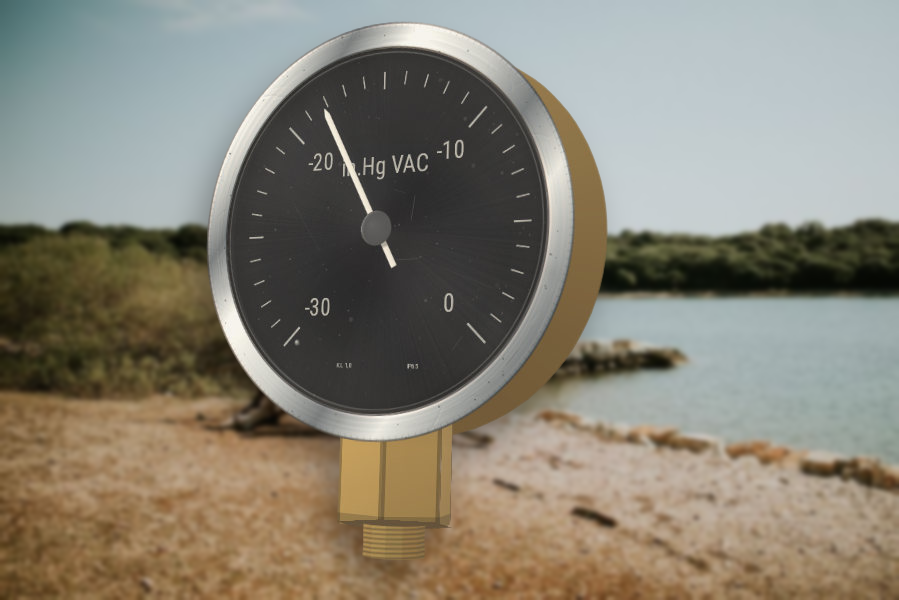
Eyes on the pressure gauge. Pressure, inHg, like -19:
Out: -18
